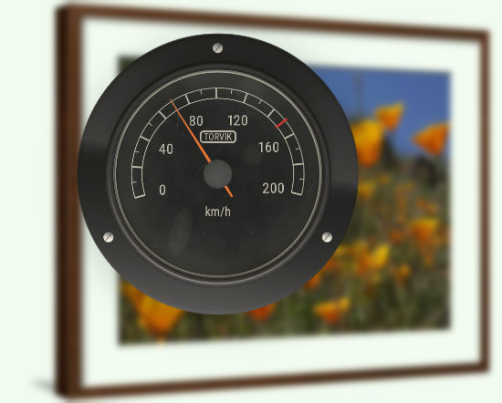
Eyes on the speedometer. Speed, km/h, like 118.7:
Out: 70
